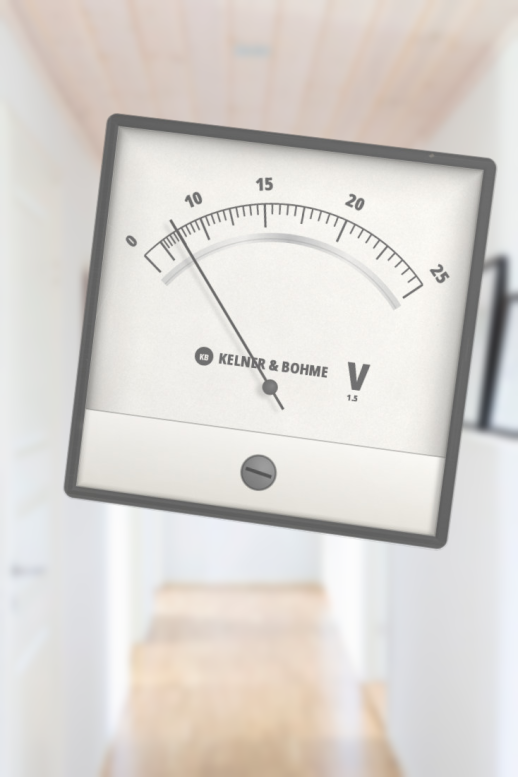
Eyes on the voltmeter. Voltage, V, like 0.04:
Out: 7.5
